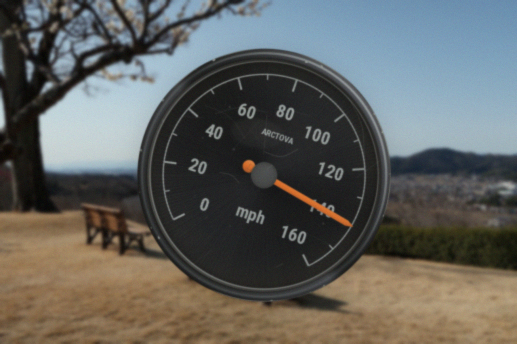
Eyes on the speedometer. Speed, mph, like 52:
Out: 140
